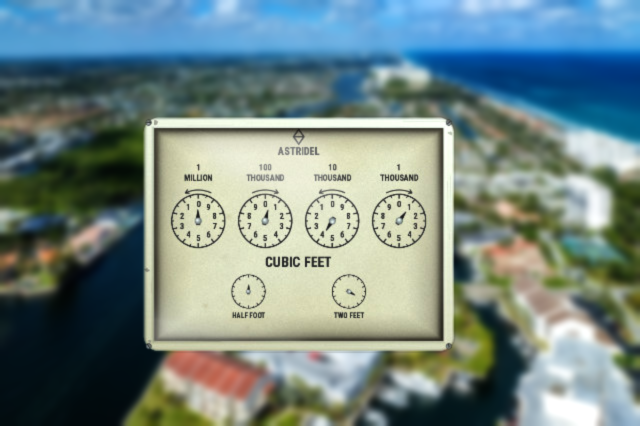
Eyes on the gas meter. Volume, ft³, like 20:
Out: 4100
